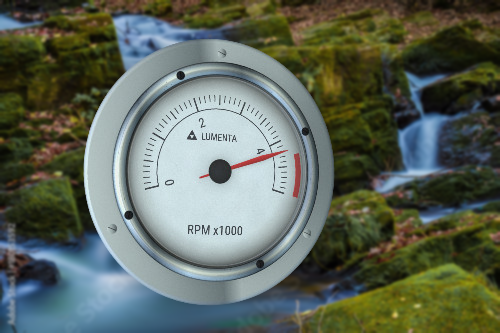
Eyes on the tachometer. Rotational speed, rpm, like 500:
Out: 4200
